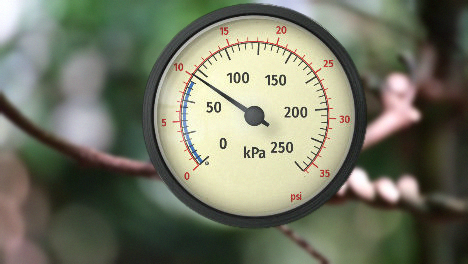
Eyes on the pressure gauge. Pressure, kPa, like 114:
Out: 70
